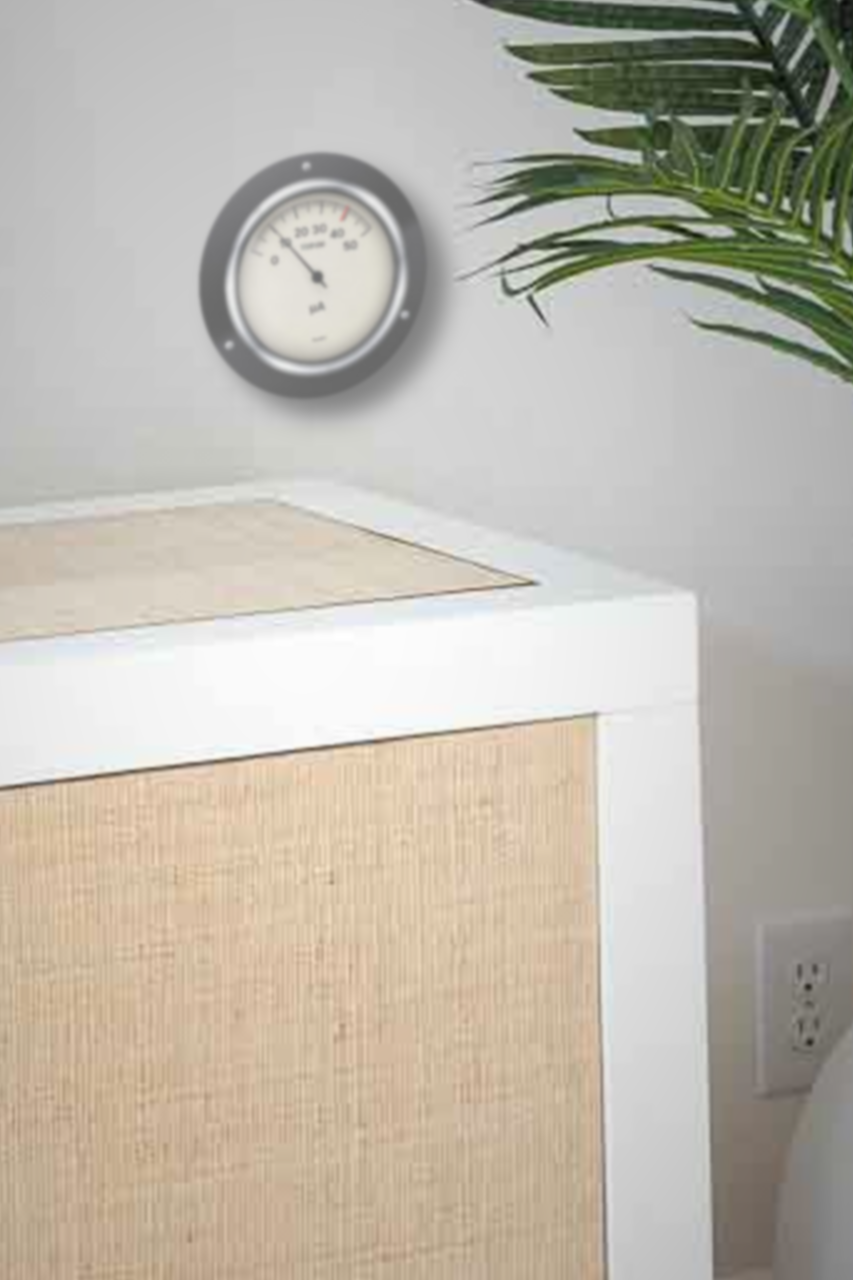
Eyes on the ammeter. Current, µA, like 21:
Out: 10
